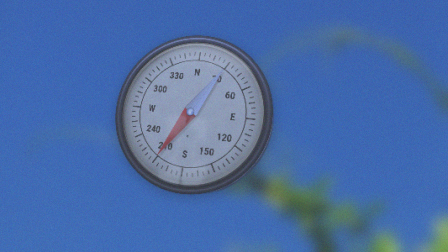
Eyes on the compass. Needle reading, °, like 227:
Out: 210
